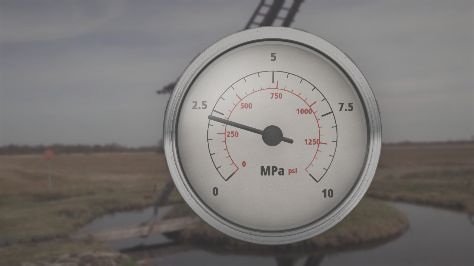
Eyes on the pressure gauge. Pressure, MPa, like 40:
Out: 2.25
